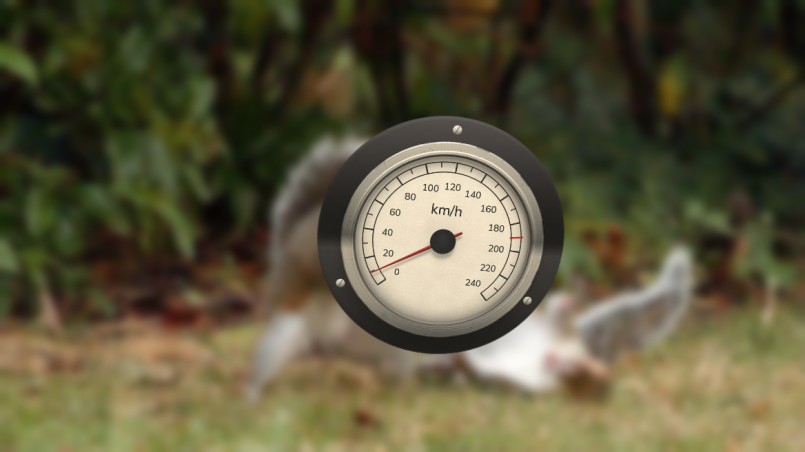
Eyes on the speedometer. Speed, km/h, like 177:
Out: 10
